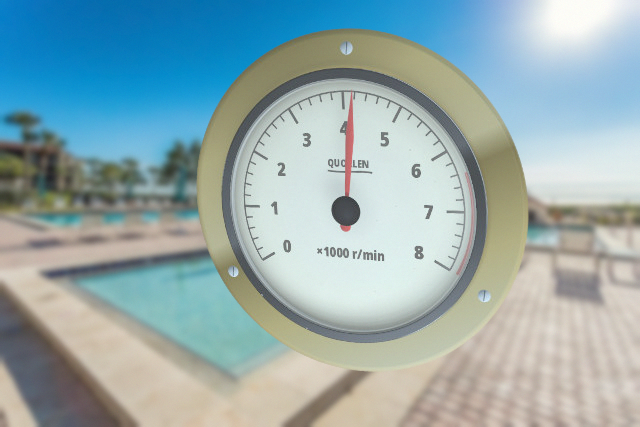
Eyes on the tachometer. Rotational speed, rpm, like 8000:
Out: 4200
